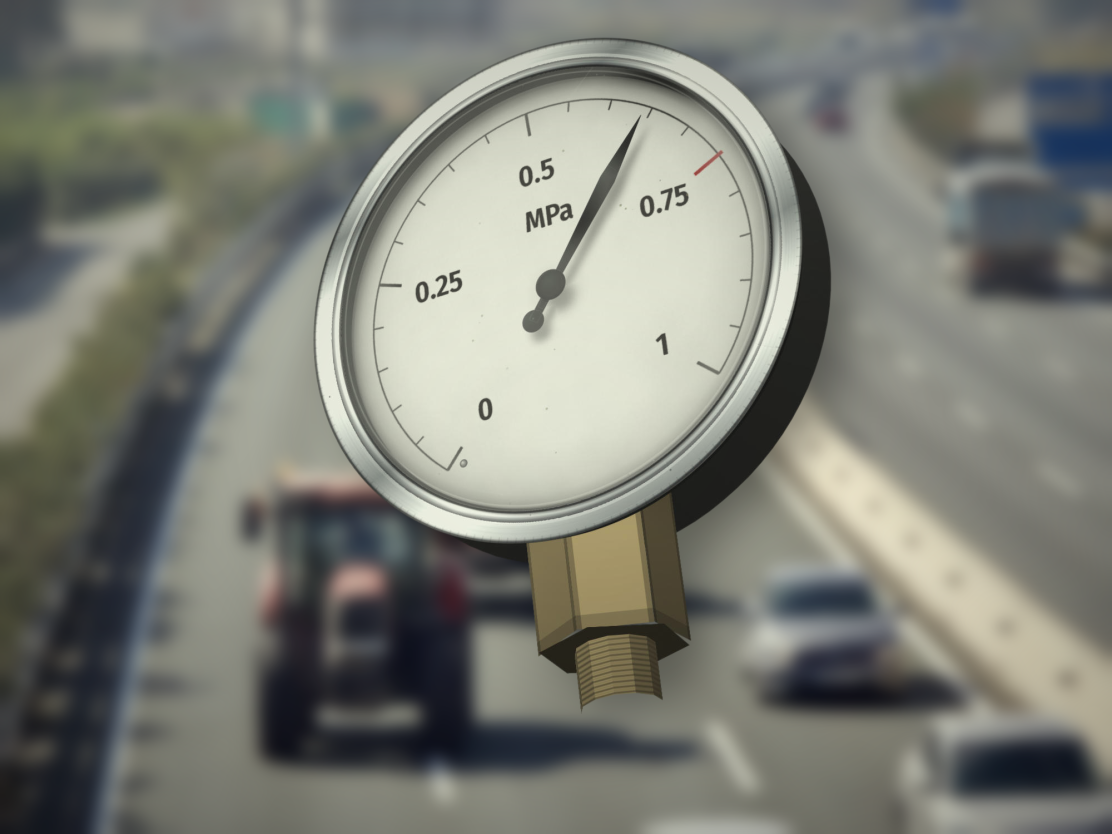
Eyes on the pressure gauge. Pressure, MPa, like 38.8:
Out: 0.65
